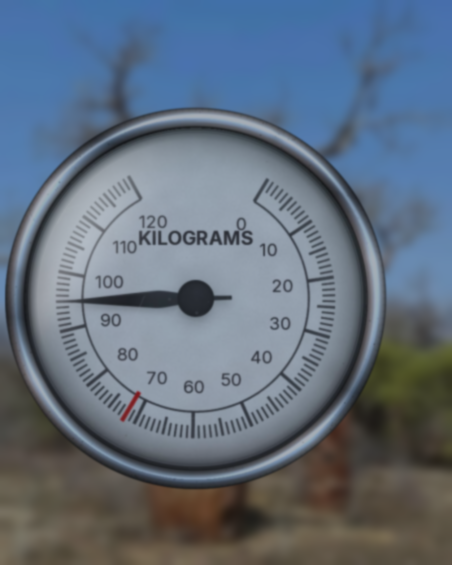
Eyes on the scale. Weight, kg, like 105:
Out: 95
